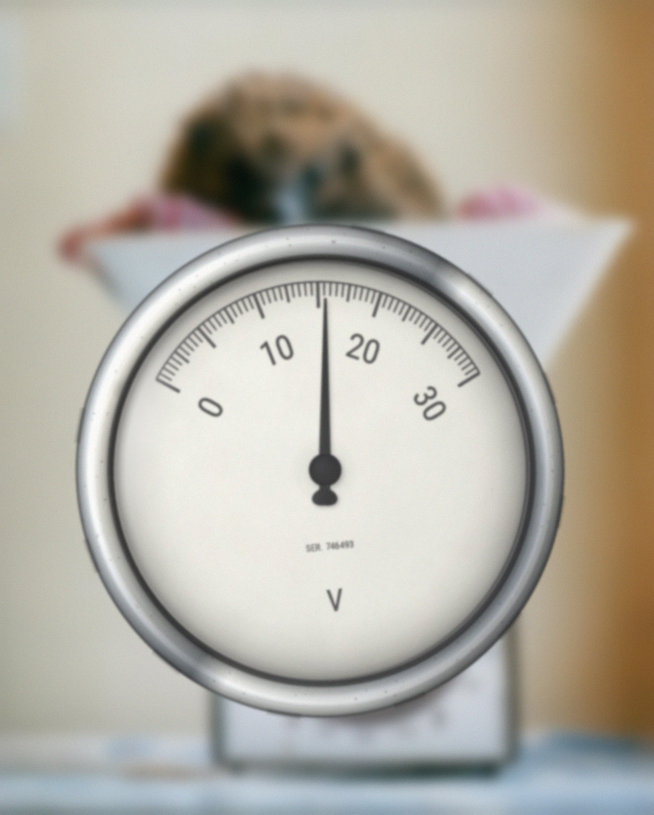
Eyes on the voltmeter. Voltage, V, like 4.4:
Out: 15.5
